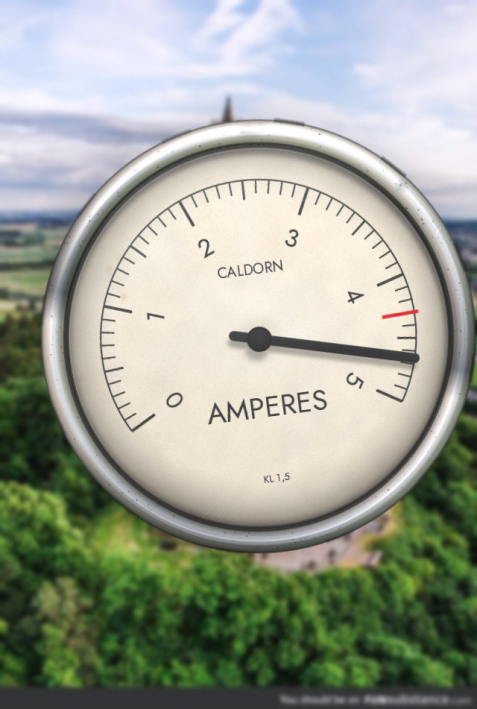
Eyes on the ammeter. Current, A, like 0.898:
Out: 4.65
